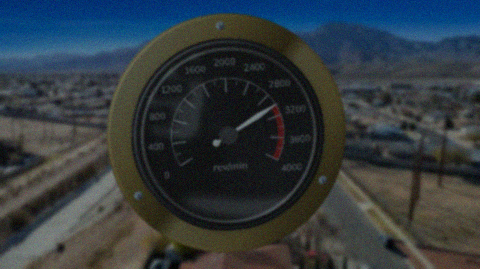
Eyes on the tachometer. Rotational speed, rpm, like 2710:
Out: 3000
